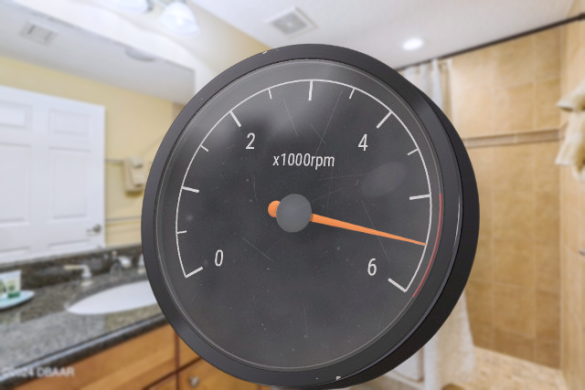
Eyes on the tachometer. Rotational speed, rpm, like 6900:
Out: 5500
